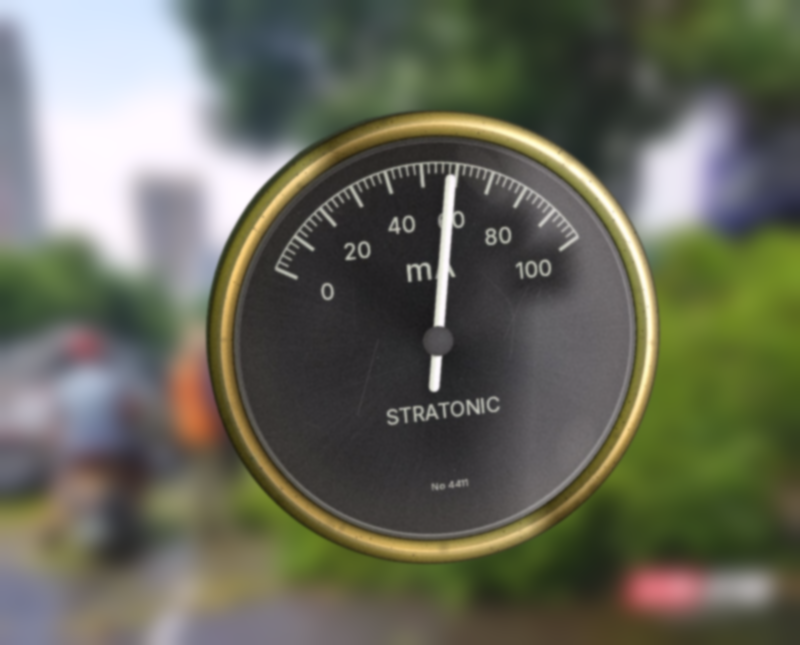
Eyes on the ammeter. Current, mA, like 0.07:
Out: 58
